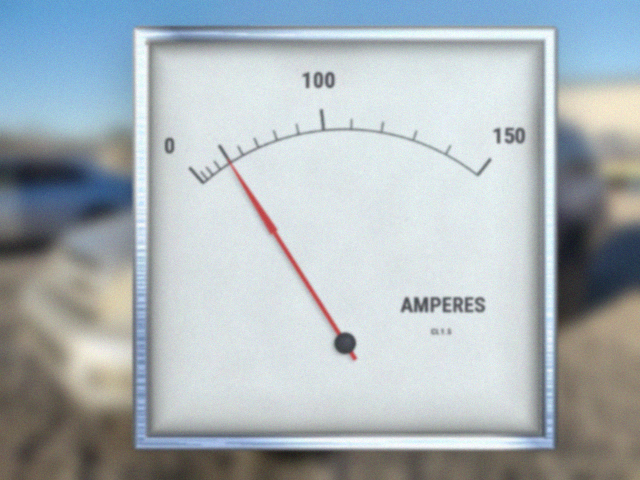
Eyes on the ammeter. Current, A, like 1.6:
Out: 50
